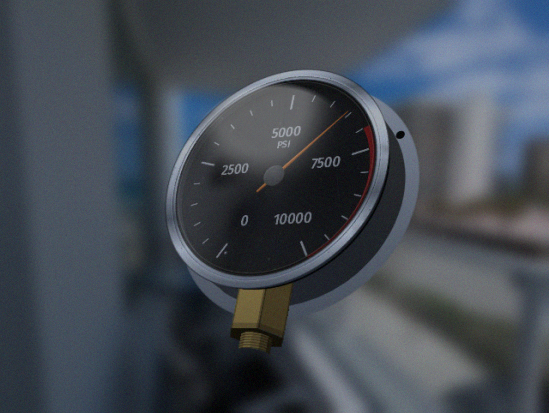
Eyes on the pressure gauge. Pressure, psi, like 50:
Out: 6500
